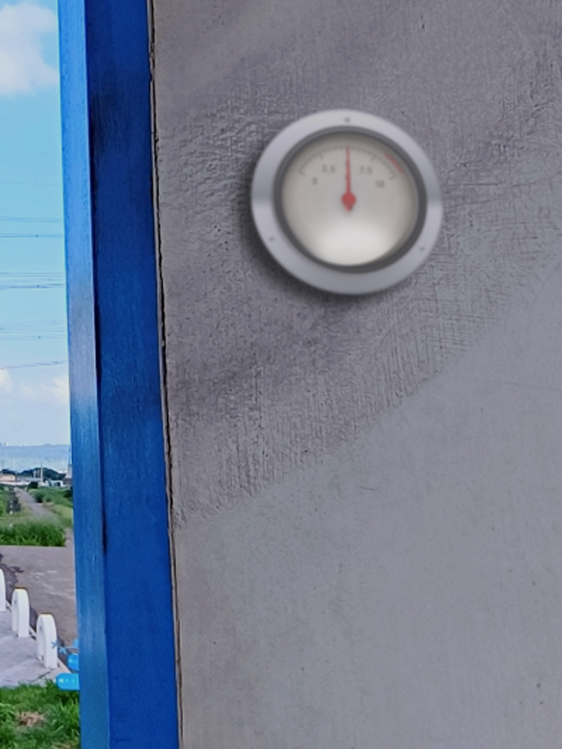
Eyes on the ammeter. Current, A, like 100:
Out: 5
